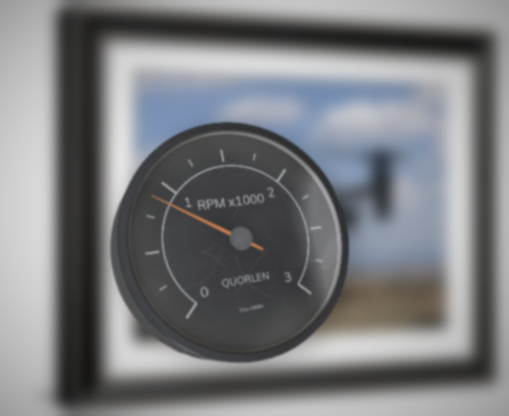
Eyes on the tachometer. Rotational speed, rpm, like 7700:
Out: 875
